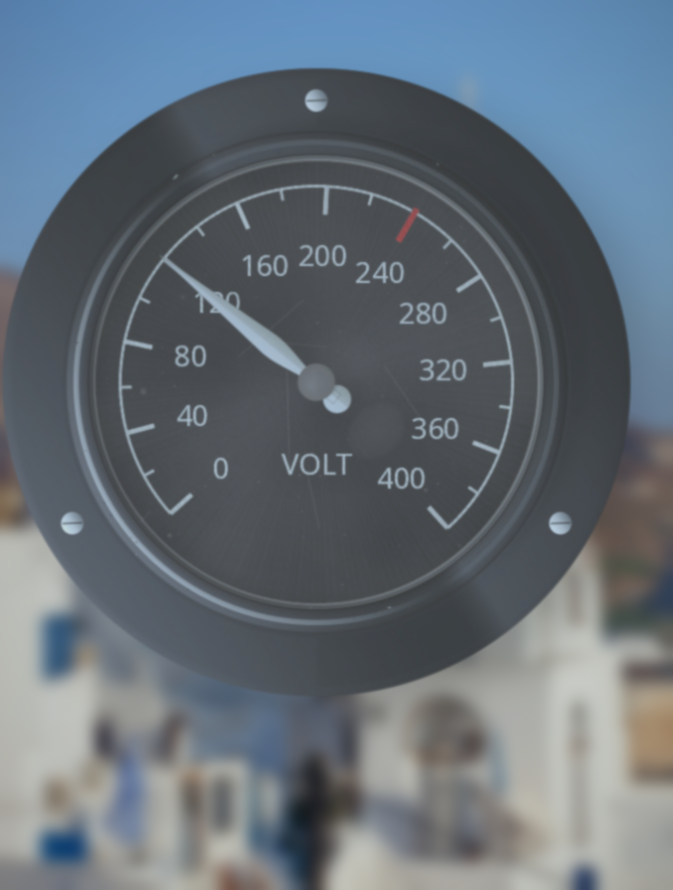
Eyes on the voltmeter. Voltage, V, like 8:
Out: 120
